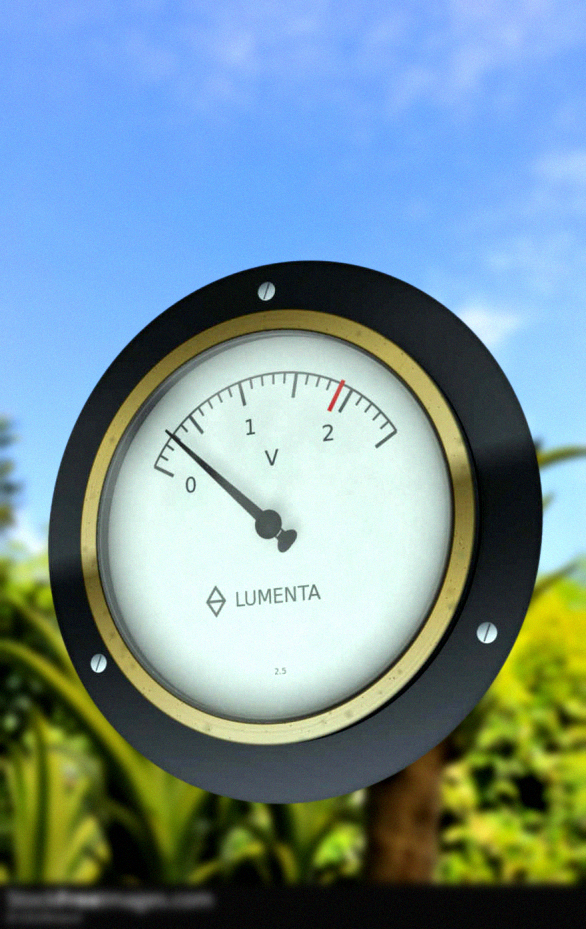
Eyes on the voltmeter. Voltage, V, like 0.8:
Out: 0.3
